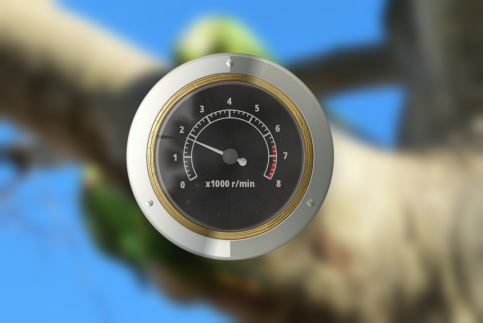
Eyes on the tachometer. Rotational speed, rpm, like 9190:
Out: 1800
